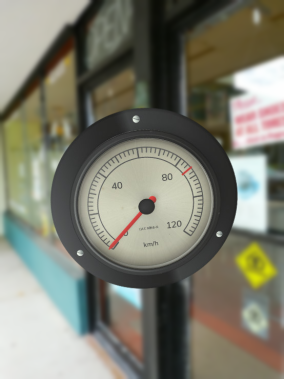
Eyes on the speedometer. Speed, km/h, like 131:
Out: 2
